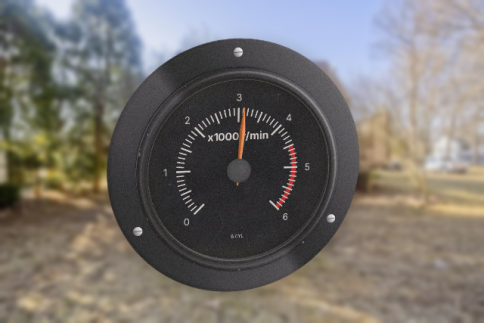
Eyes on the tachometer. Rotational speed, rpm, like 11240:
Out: 3100
